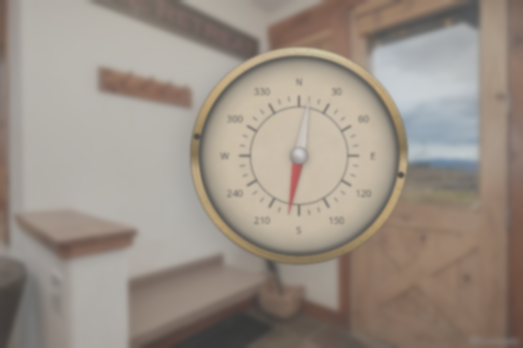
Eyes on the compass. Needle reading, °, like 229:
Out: 190
